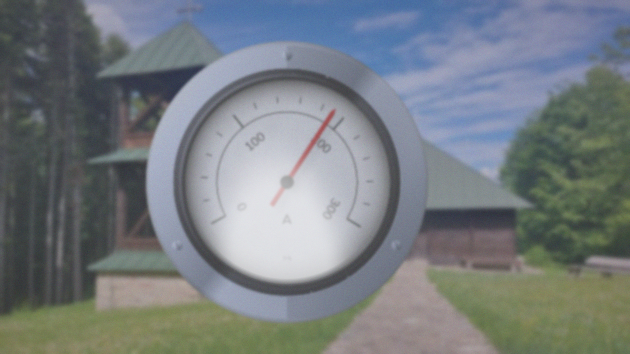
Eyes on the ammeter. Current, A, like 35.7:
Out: 190
